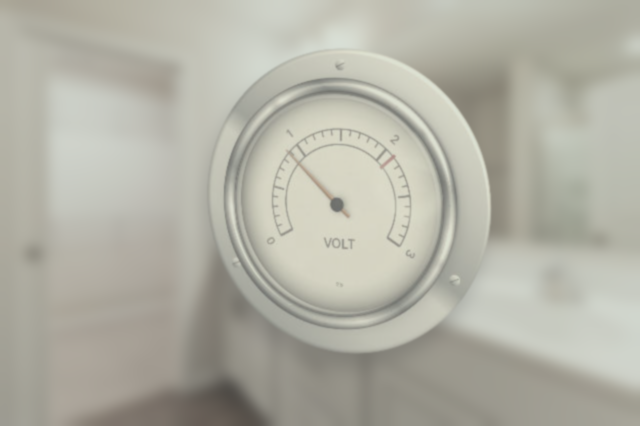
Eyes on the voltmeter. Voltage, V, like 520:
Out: 0.9
